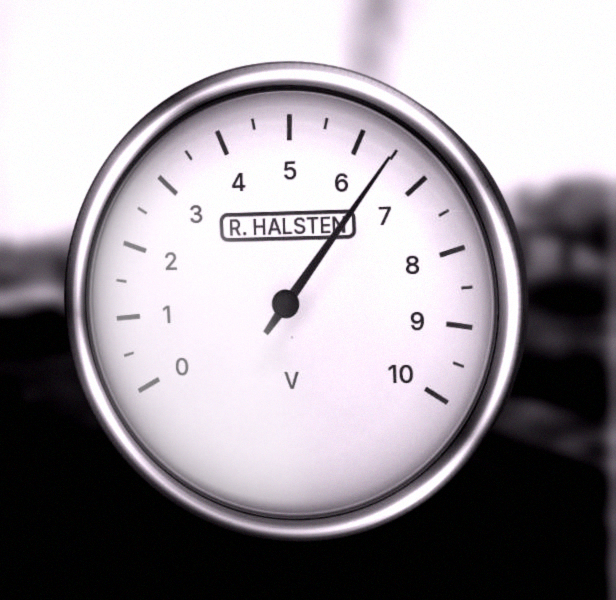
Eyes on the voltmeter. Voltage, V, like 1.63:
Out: 6.5
